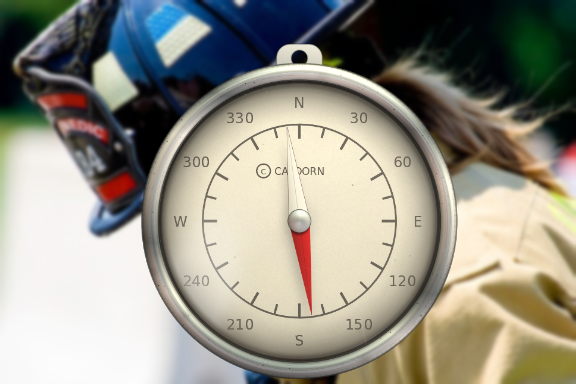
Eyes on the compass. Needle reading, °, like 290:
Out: 172.5
